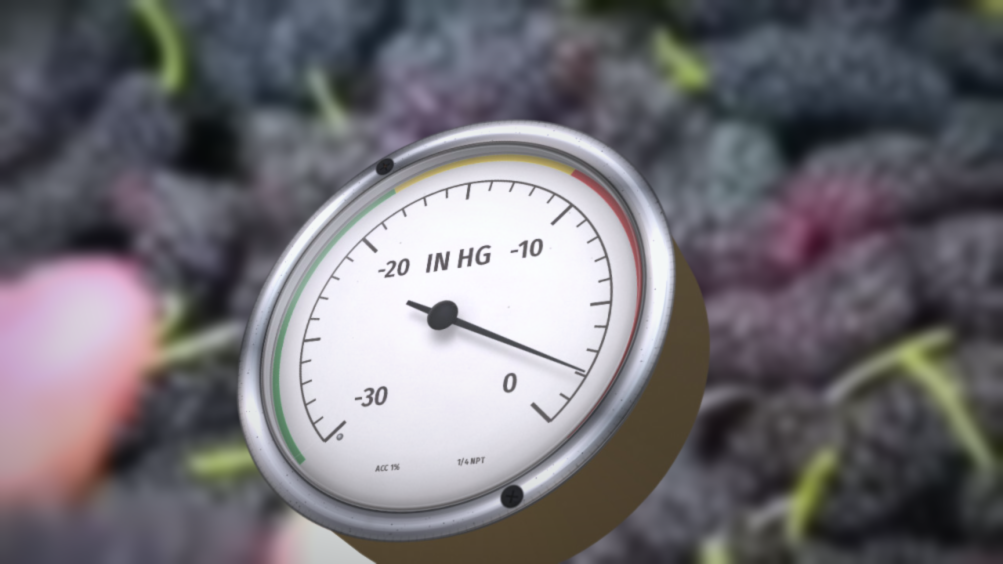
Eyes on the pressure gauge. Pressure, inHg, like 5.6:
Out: -2
